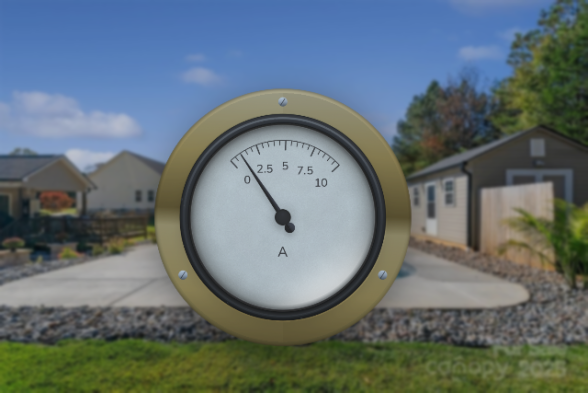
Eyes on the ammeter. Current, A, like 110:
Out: 1
